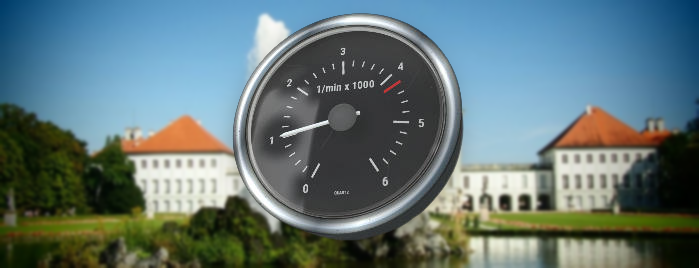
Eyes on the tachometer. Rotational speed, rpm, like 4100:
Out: 1000
